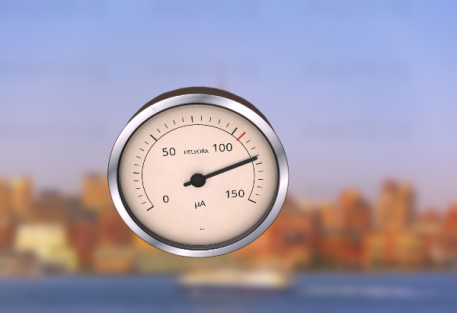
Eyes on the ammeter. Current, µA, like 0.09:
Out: 120
